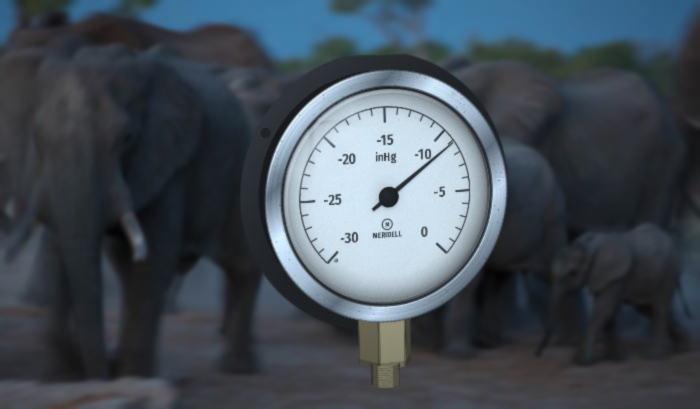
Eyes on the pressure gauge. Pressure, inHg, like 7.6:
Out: -9
